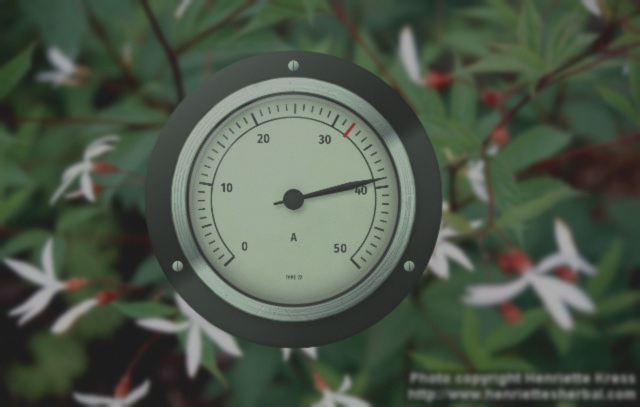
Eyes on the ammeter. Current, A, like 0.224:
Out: 39
